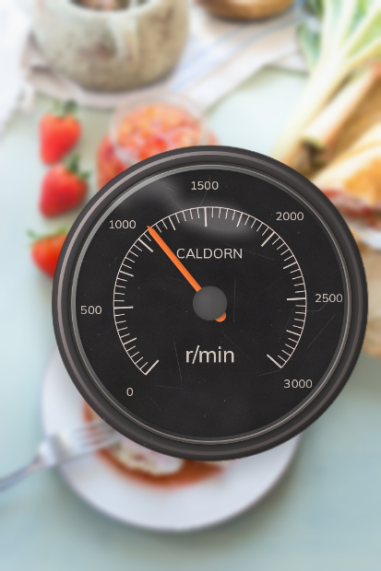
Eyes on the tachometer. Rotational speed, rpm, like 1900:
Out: 1100
